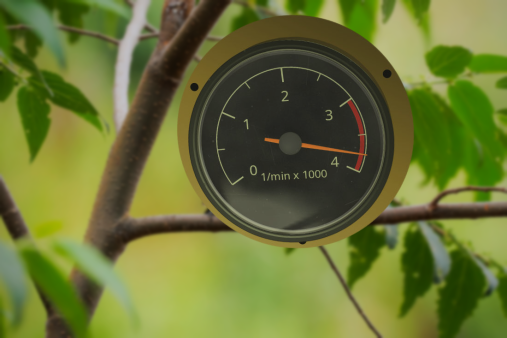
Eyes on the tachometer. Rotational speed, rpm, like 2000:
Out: 3750
